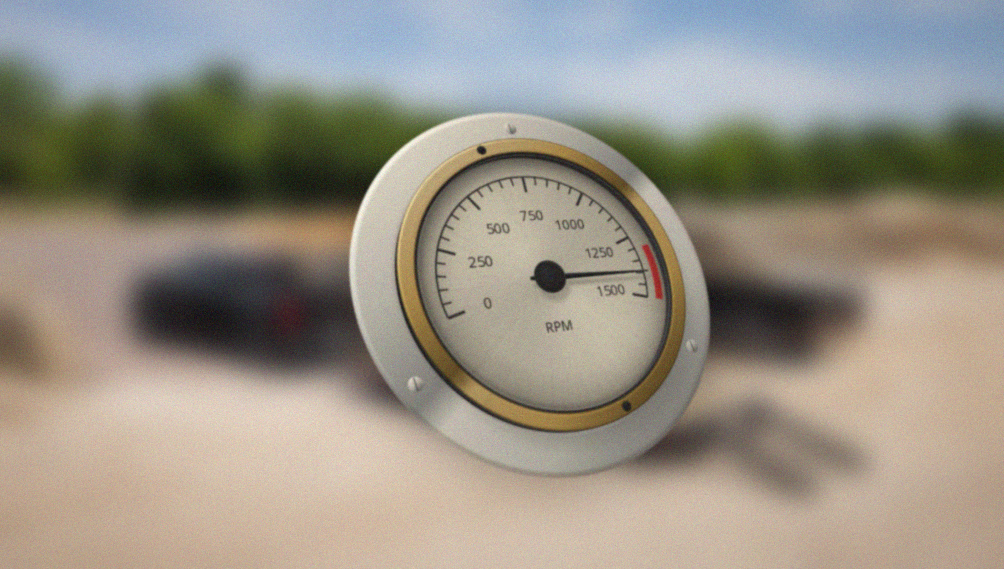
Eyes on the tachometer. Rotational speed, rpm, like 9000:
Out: 1400
